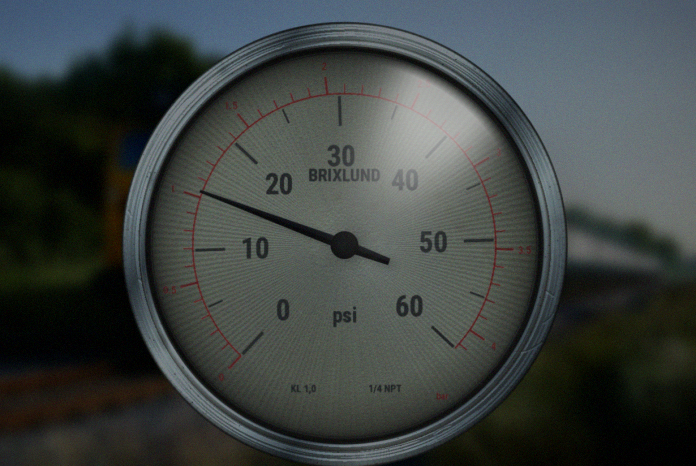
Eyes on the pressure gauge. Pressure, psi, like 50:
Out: 15
